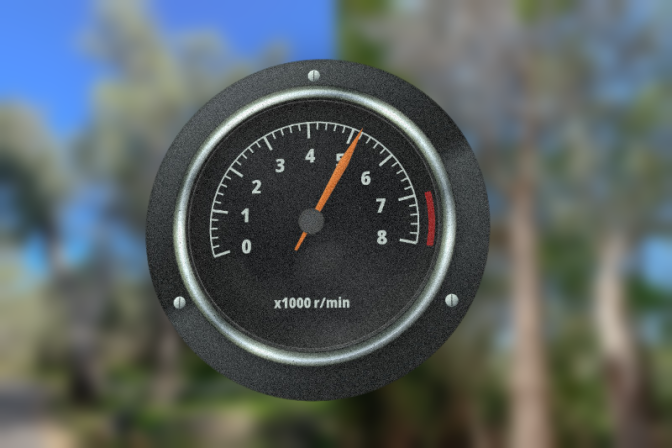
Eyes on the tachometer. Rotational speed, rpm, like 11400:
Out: 5200
